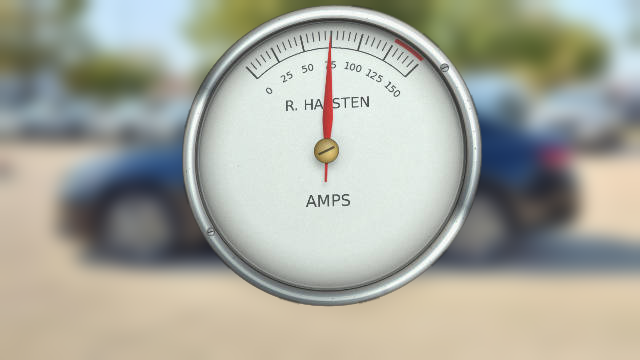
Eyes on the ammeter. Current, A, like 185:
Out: 75
